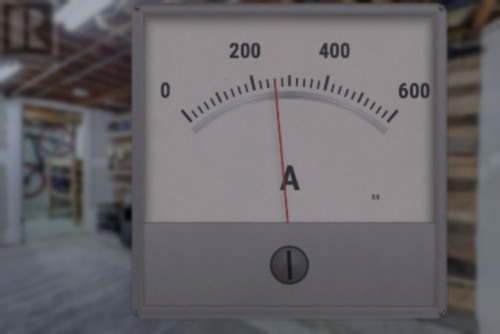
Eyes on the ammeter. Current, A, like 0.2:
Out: 260
